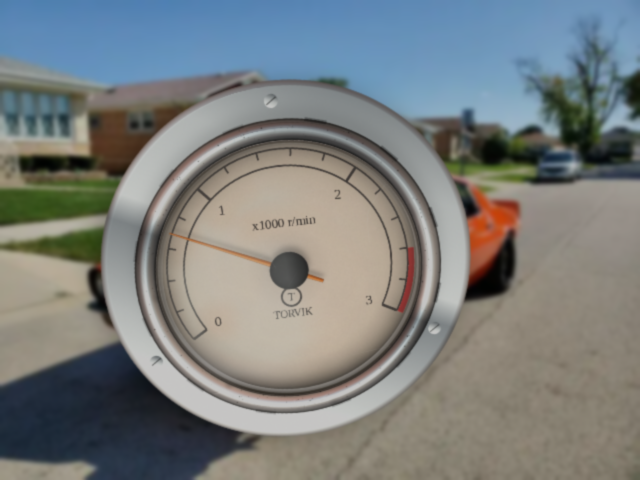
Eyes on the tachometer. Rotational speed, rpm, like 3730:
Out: 700
